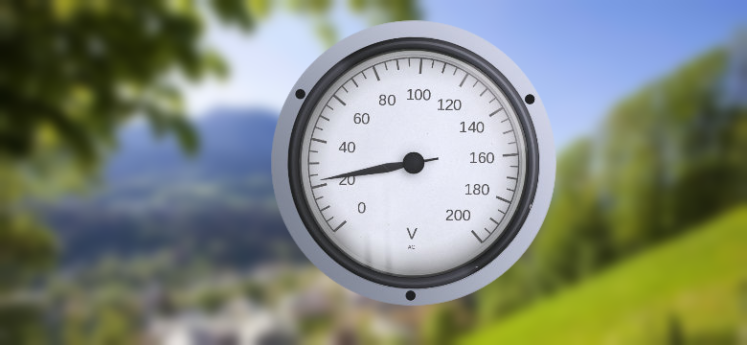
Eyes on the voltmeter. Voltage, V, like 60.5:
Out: 22.5
